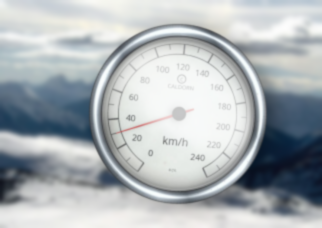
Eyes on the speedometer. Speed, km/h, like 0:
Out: 30
